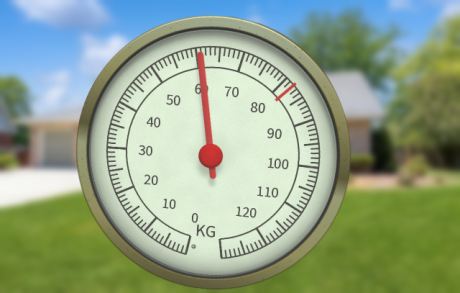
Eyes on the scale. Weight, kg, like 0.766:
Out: 61
